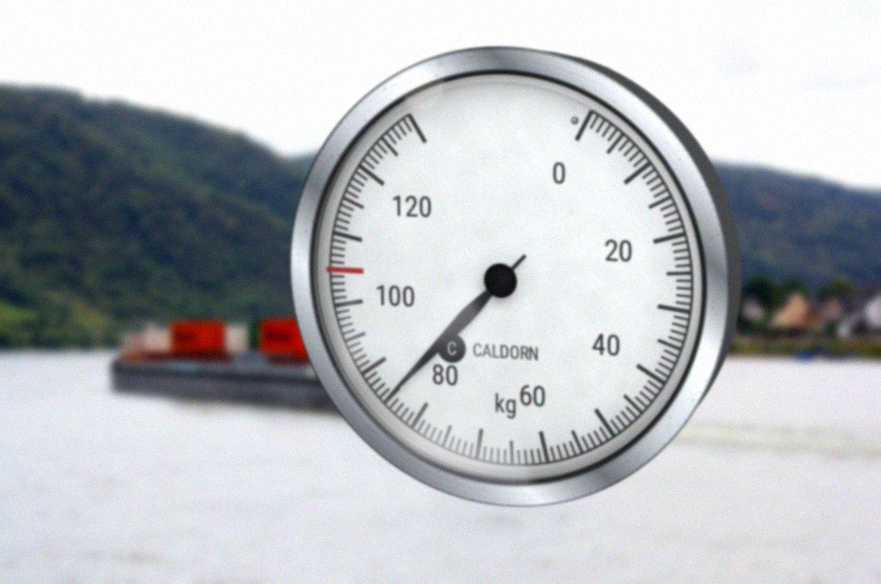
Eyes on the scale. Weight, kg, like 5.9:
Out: 85
